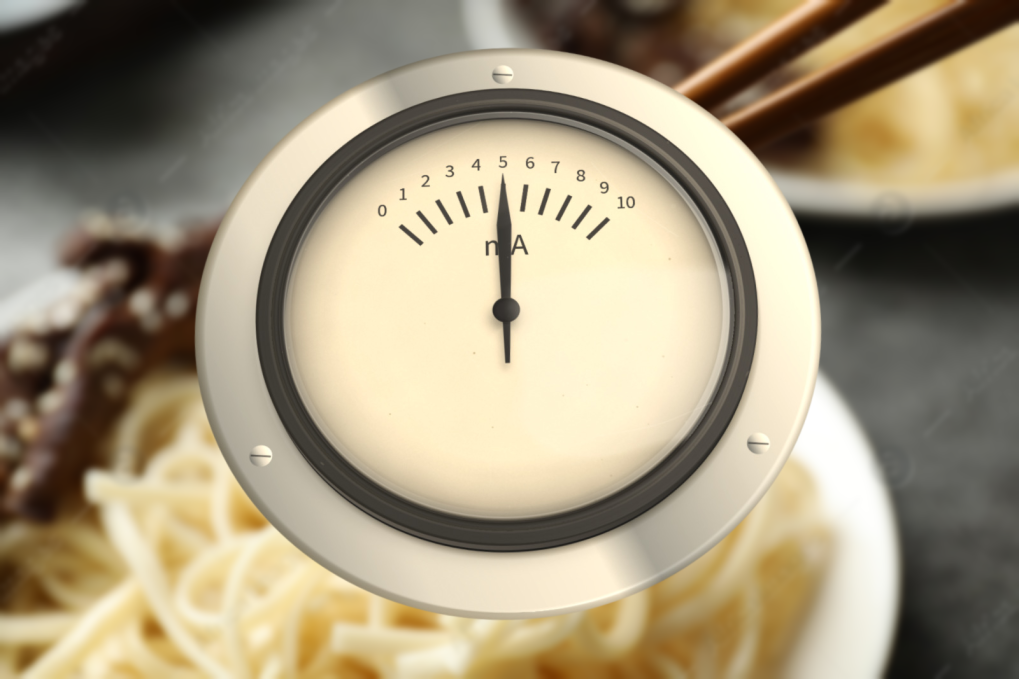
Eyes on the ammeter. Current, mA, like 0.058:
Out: 5
